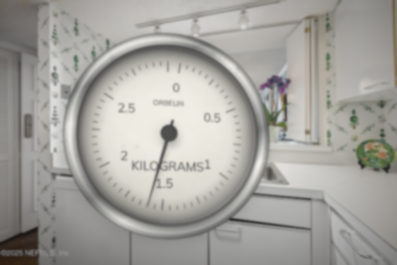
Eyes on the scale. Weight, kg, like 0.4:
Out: 1.6
